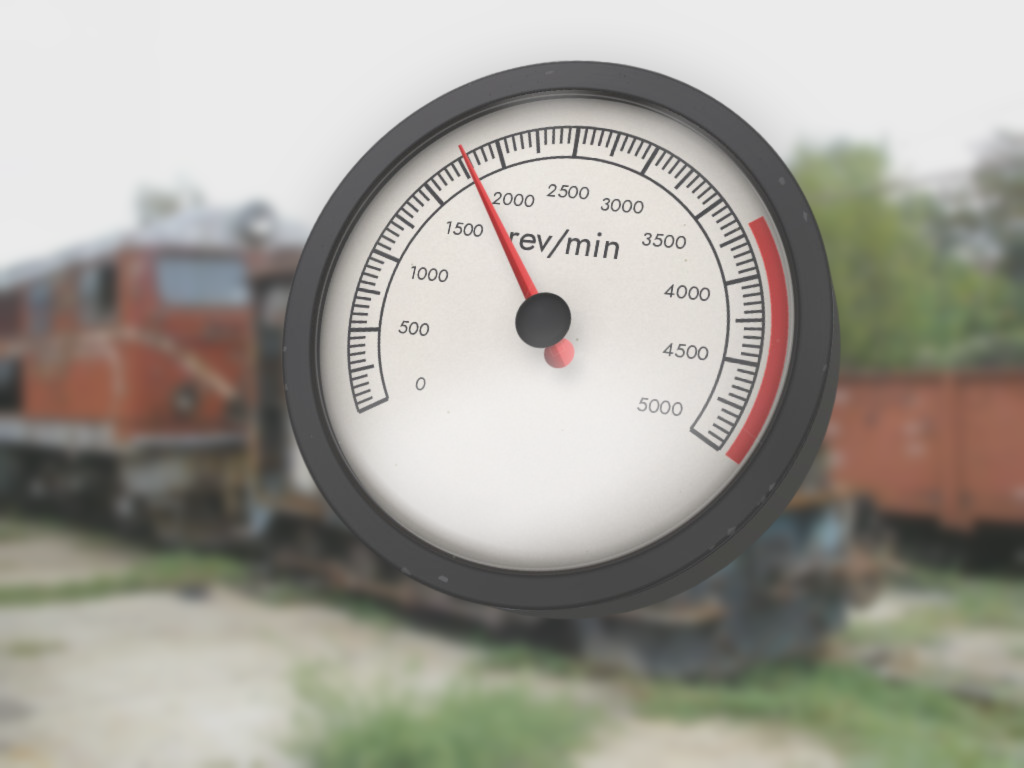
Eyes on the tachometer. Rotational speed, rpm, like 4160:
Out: 1800
